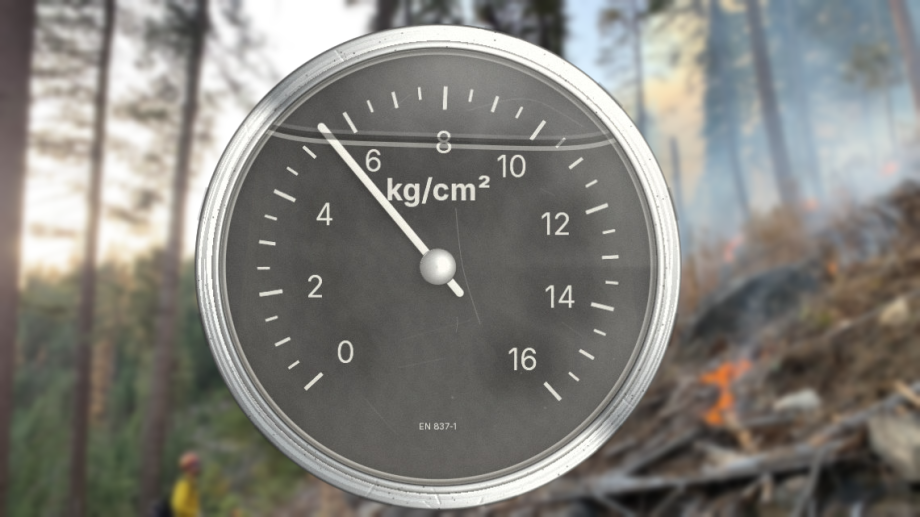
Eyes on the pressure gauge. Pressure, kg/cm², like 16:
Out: 5.5
